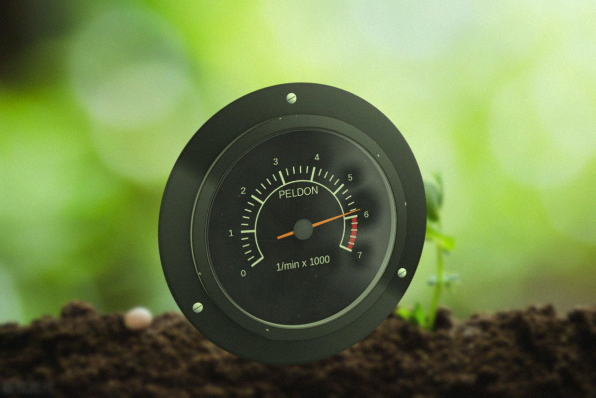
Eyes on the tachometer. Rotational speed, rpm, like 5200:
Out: 5800
